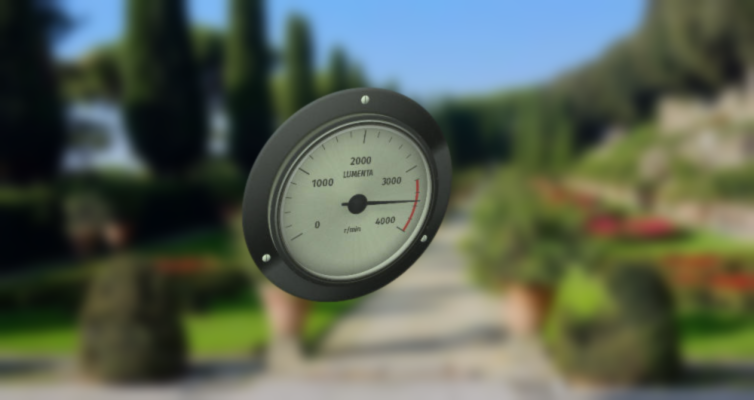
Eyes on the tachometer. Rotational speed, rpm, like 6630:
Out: 3500
